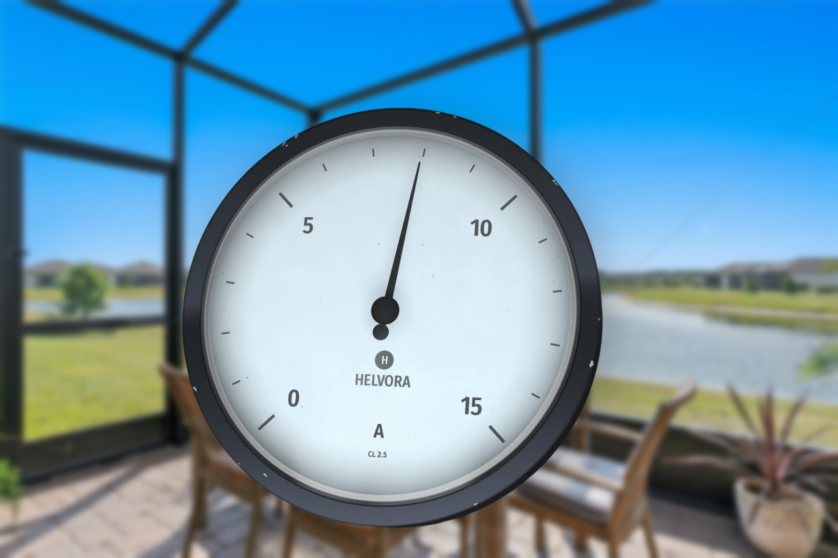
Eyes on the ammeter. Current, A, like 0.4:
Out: 8
